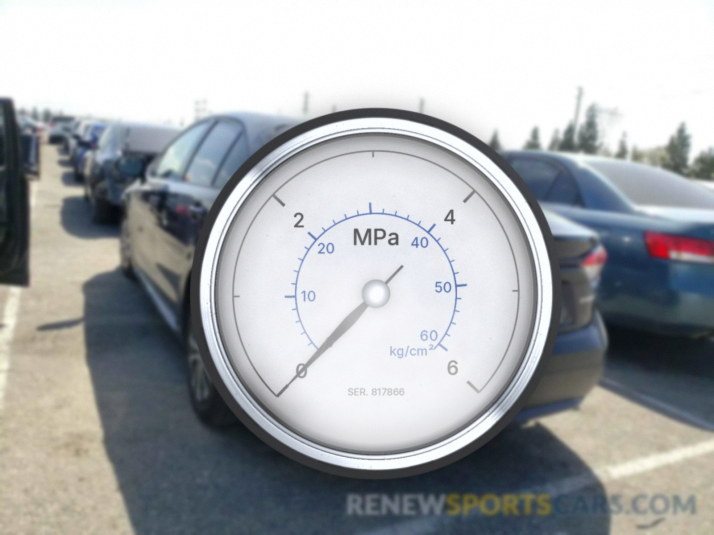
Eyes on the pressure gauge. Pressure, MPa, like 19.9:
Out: 0
